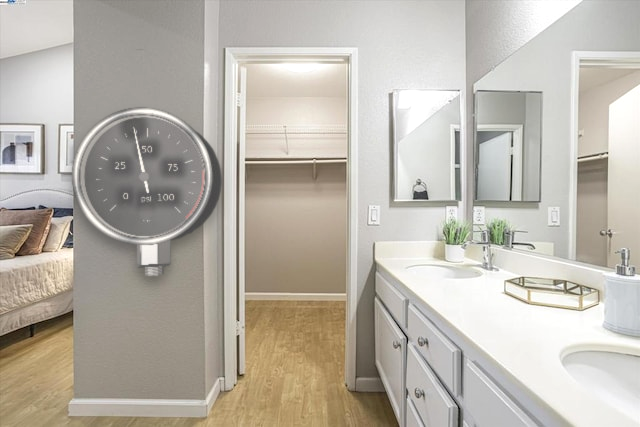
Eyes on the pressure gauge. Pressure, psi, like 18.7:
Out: 45
